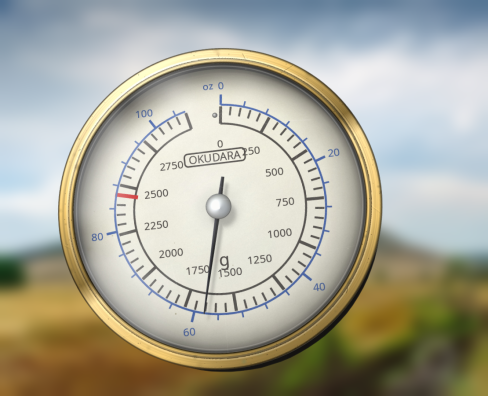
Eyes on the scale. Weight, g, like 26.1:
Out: 1650
